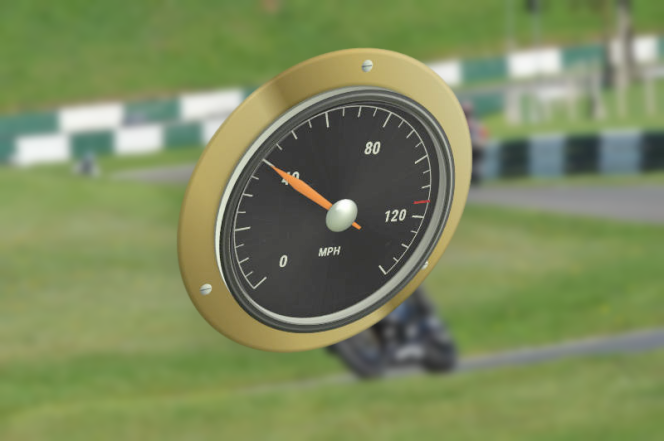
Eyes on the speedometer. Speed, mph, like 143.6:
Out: 40
